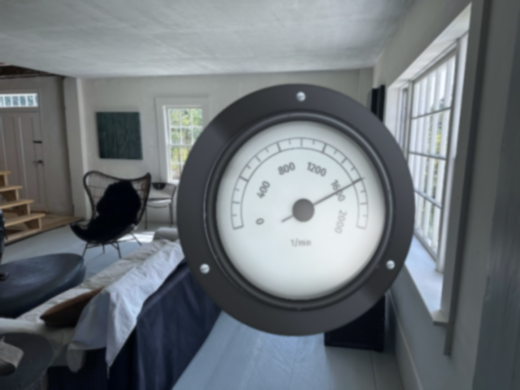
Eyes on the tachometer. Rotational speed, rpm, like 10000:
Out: 1600
